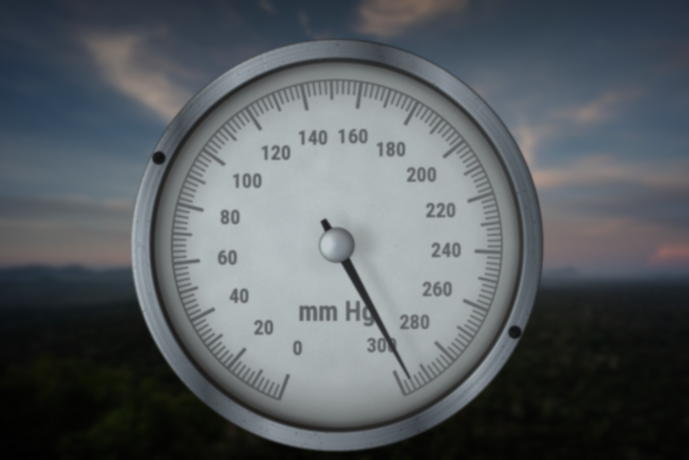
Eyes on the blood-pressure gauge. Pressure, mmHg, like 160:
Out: 296
